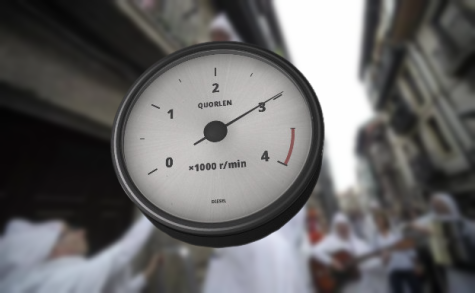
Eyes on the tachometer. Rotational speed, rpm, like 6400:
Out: 3000
